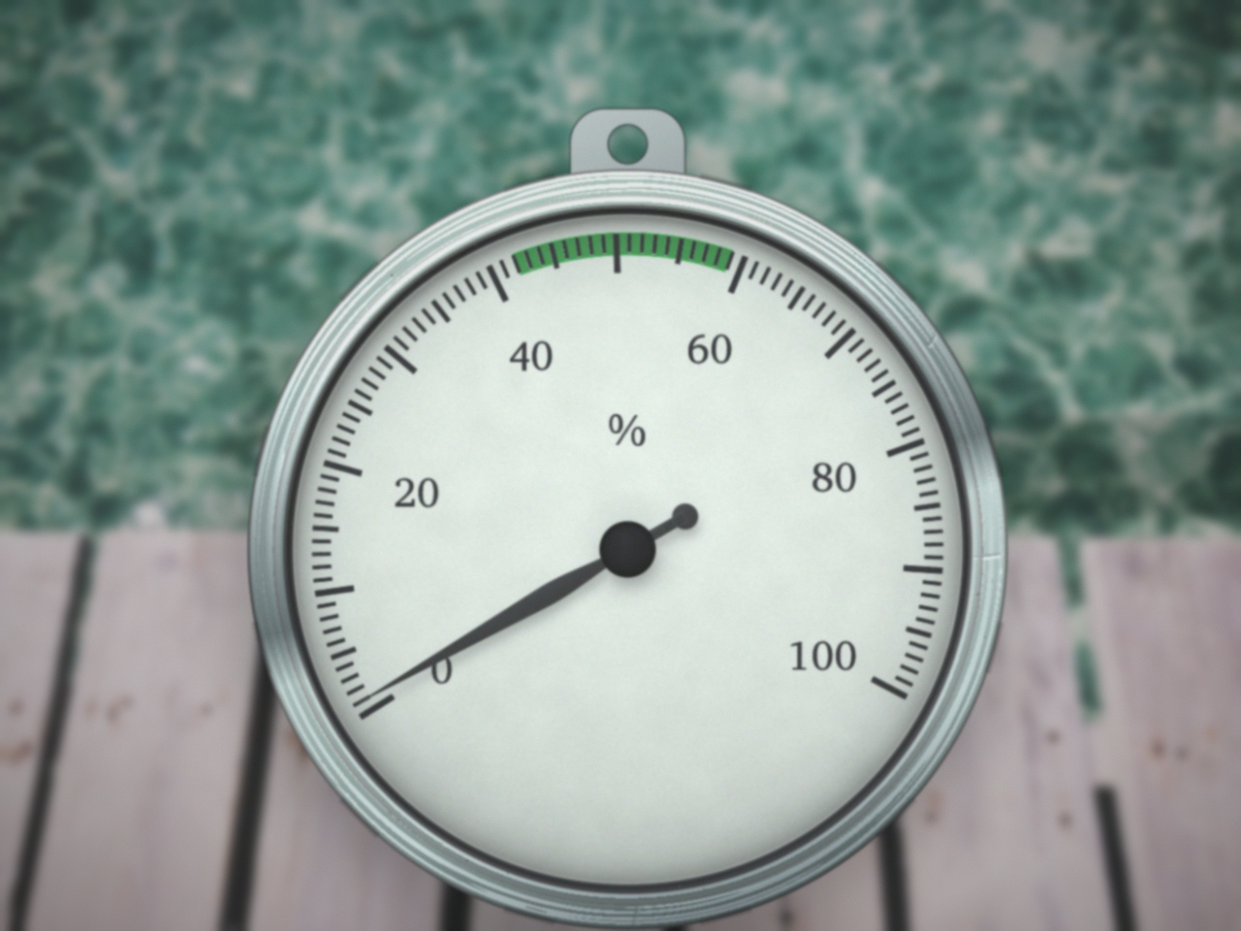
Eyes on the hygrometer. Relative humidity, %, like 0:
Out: 1
